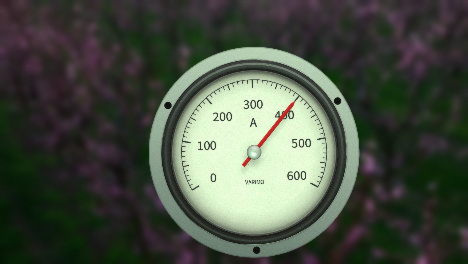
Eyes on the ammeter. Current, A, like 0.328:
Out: 400
